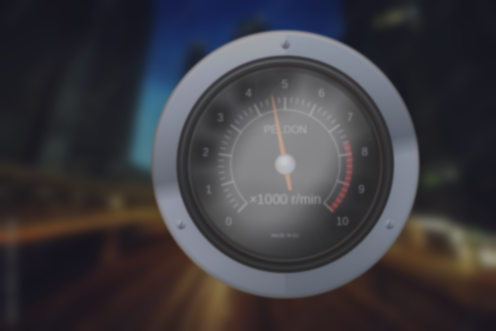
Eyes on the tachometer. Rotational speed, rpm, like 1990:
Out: 4600
